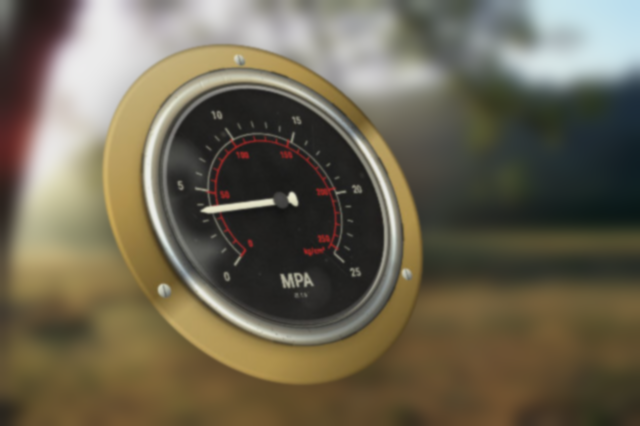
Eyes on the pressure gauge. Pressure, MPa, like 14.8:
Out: 3.5
